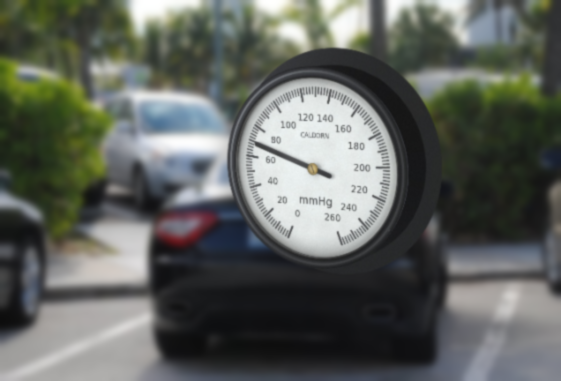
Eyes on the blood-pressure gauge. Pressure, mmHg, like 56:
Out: 70
